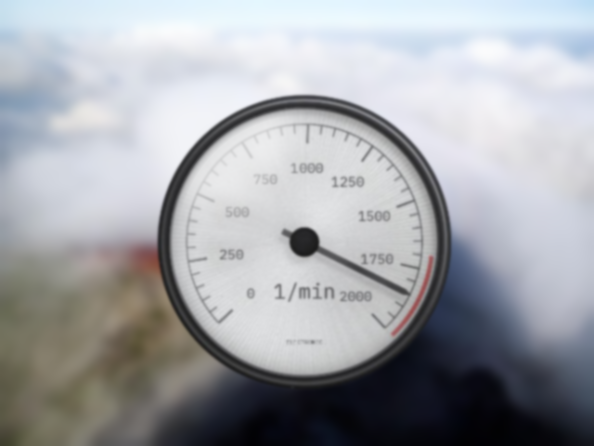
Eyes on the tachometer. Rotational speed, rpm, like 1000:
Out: 1850
